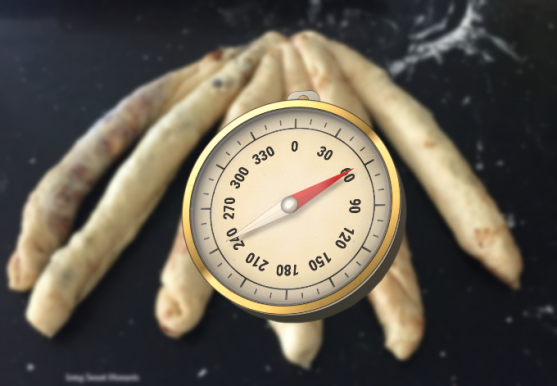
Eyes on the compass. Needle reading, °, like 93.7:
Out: 60
